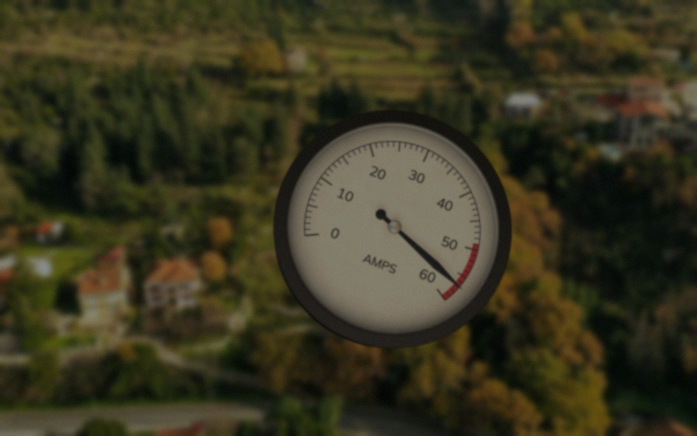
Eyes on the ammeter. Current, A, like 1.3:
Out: 57
